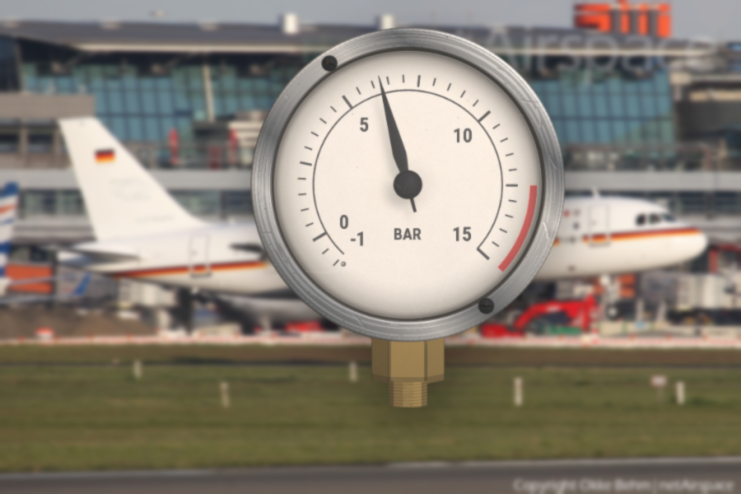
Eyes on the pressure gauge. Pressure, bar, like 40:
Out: 6.25
